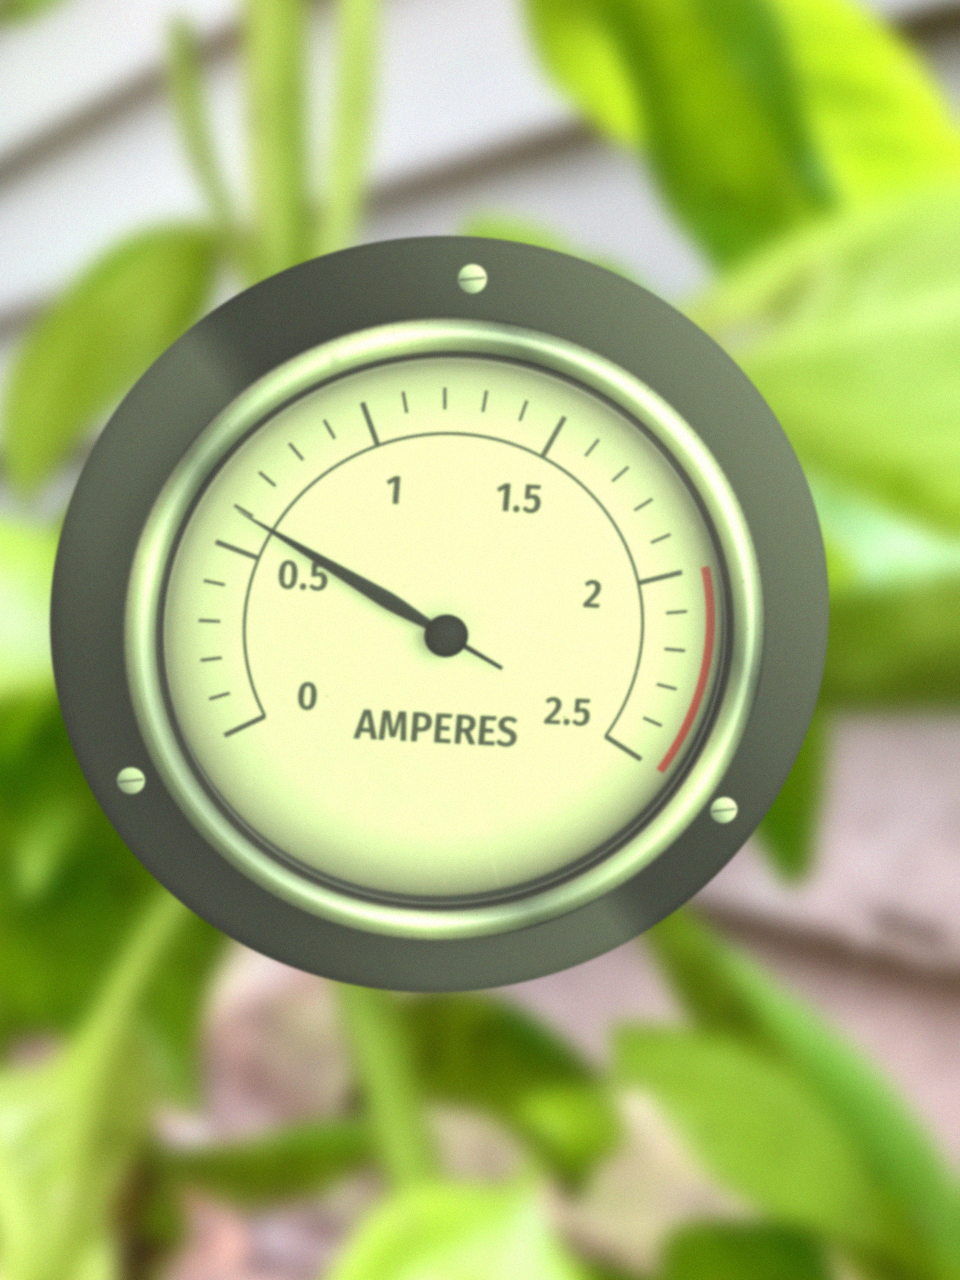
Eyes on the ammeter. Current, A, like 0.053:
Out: 0.6
